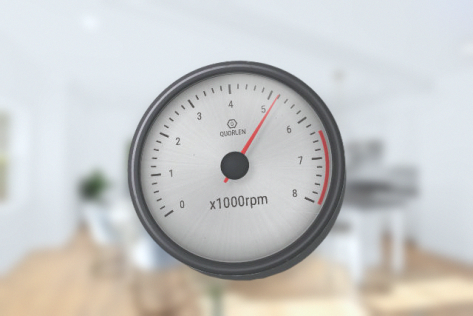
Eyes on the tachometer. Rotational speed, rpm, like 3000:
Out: 5200
